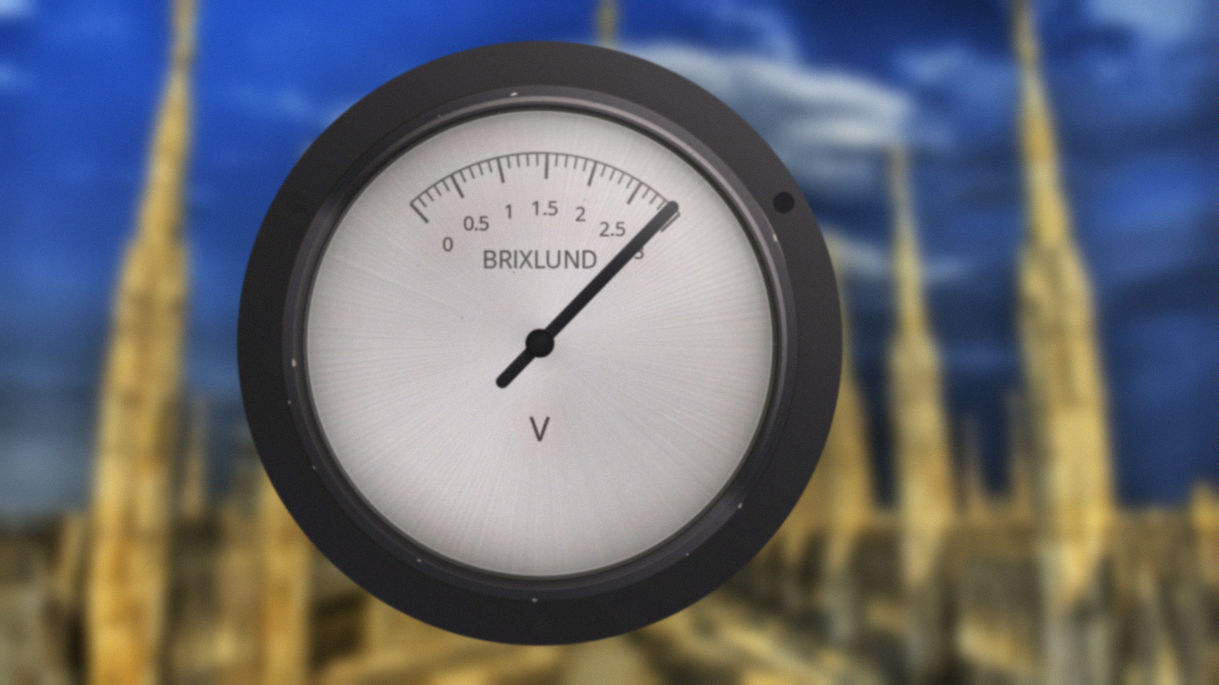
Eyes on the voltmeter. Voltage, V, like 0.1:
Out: 2.9
